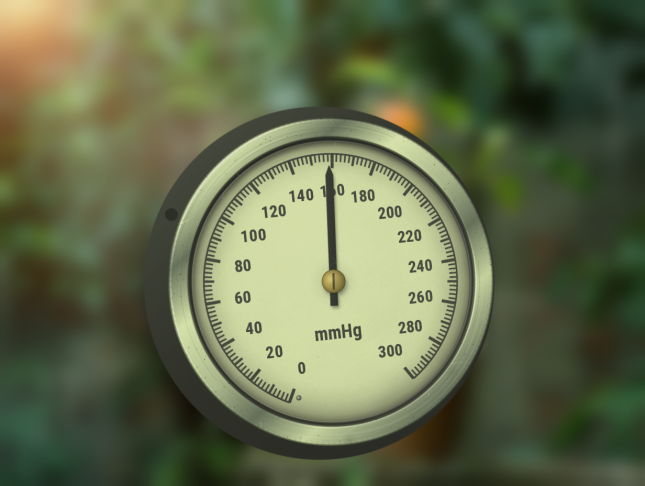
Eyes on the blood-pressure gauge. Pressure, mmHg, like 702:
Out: 158
